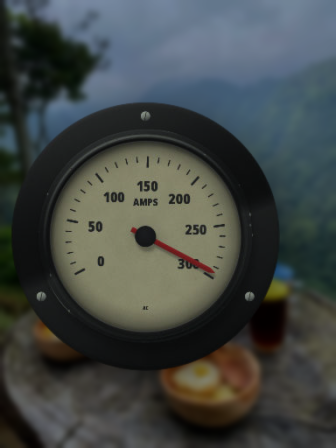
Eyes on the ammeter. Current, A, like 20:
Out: 295
